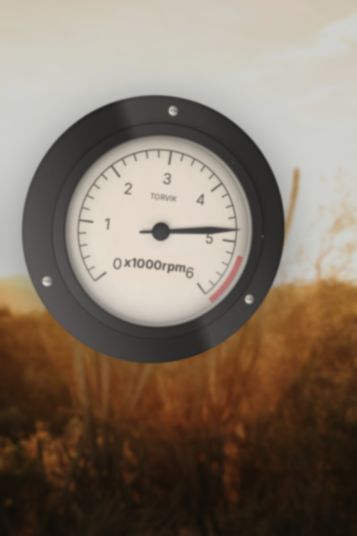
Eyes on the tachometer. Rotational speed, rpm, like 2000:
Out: 4800
